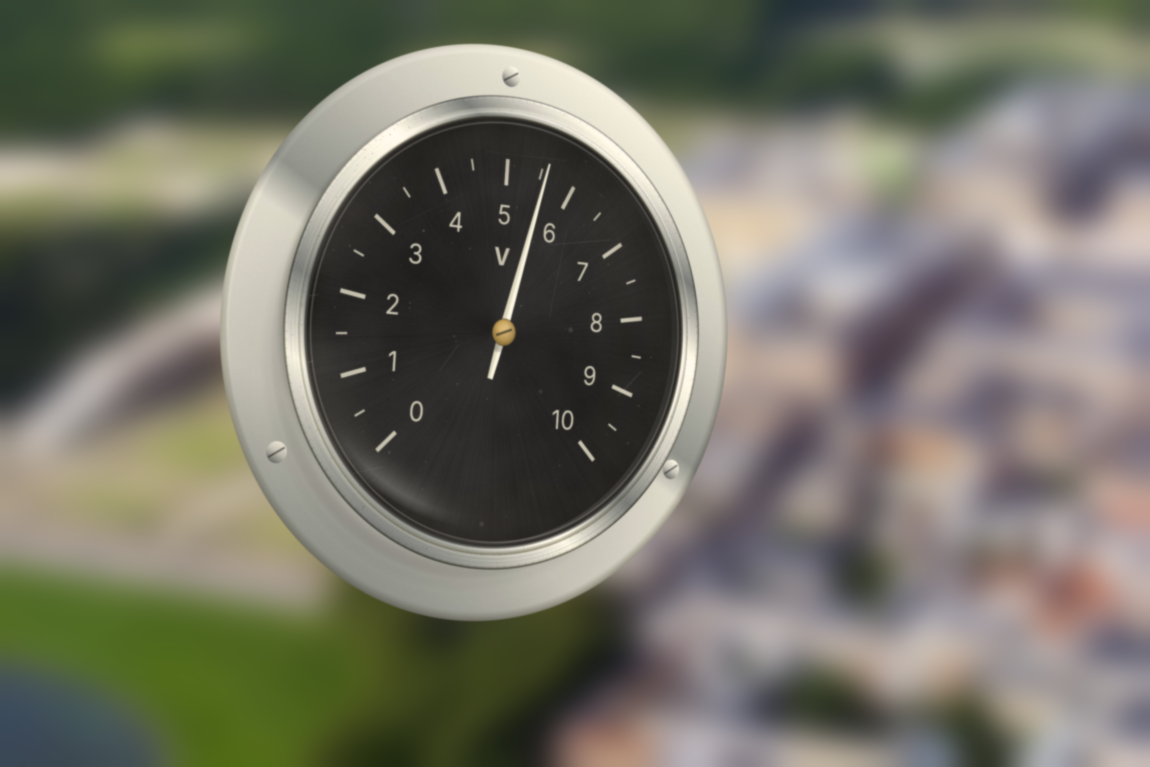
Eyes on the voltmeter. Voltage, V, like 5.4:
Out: 5.5
